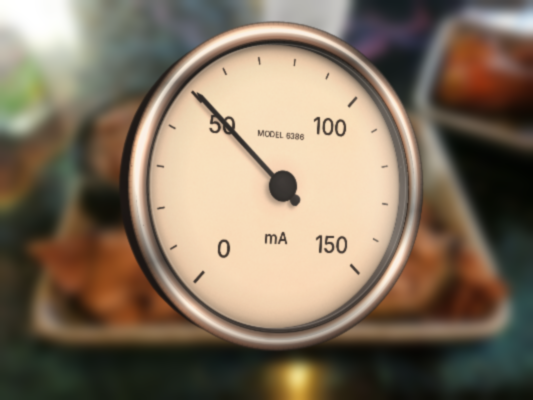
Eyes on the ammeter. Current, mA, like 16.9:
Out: 50
